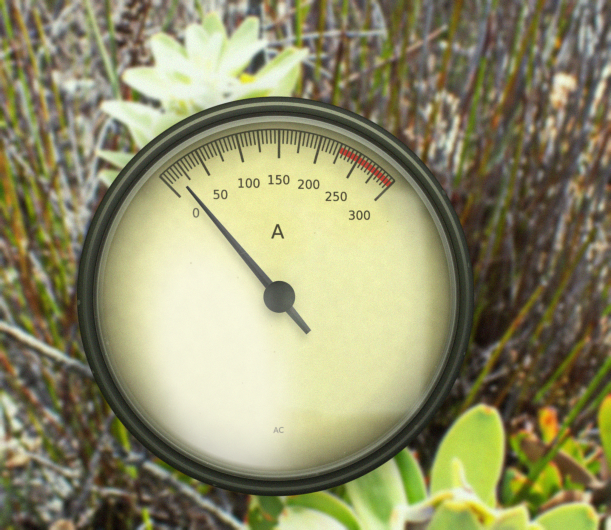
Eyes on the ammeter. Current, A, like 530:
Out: 15
